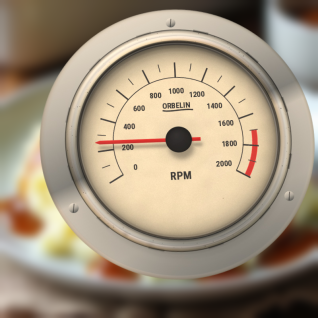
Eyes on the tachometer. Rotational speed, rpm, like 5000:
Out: 250
